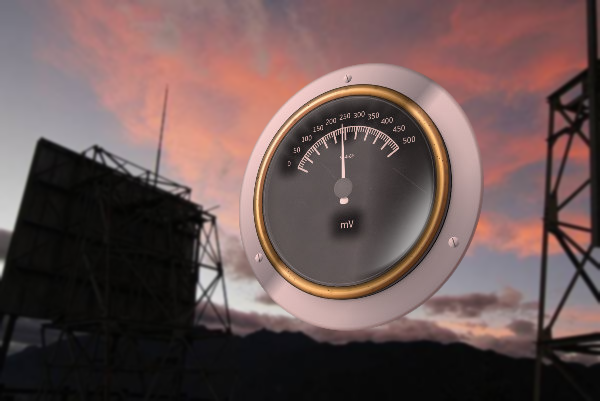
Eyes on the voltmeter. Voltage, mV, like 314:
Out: 250
